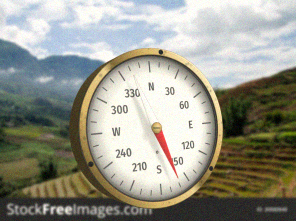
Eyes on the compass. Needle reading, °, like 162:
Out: 160
